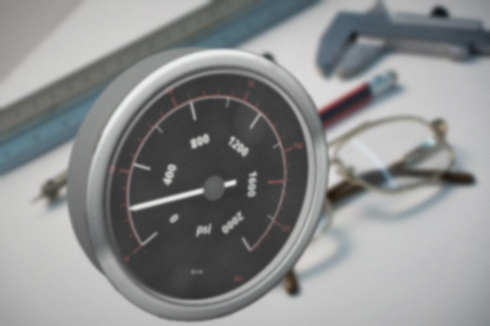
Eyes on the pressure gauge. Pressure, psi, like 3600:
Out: 200
